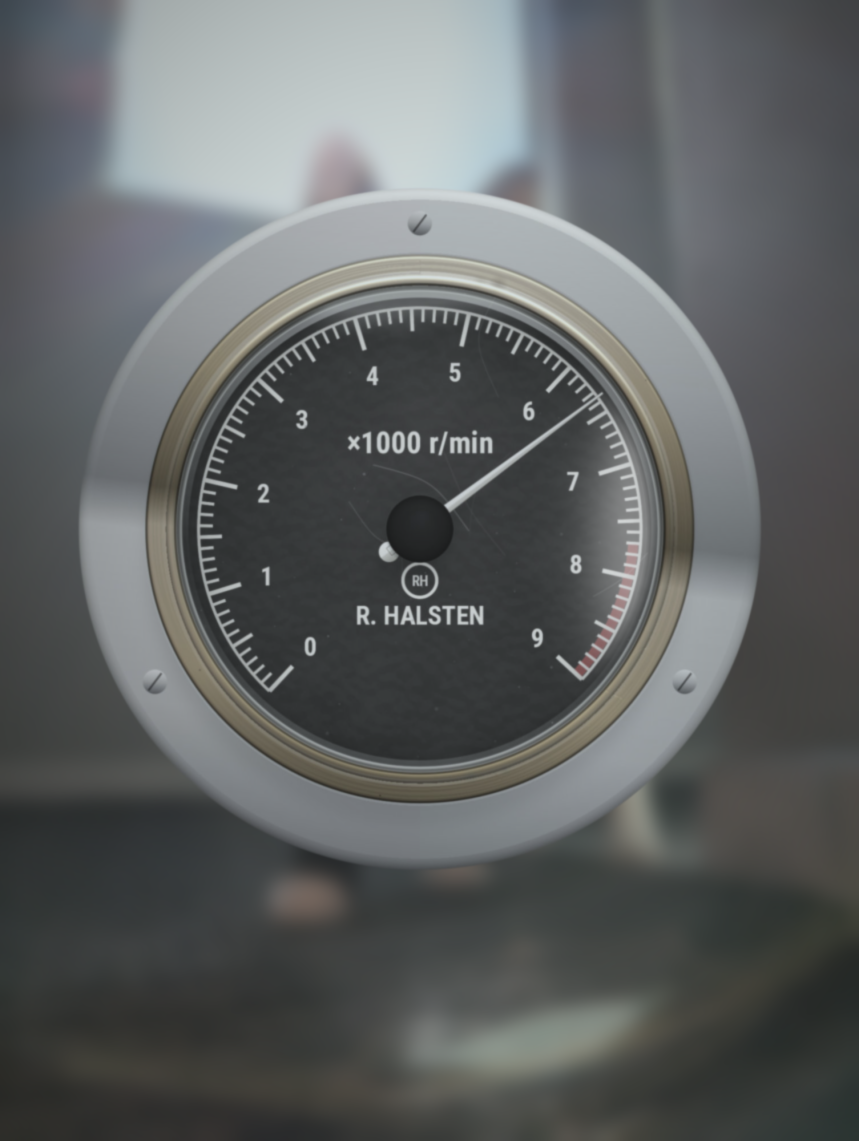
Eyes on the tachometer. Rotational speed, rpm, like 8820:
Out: 6350
